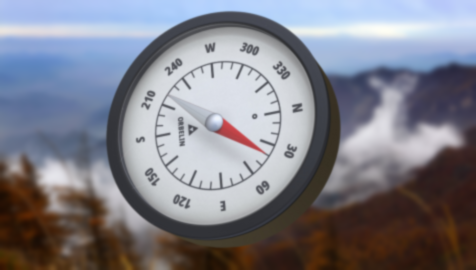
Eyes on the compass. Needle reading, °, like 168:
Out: 40
